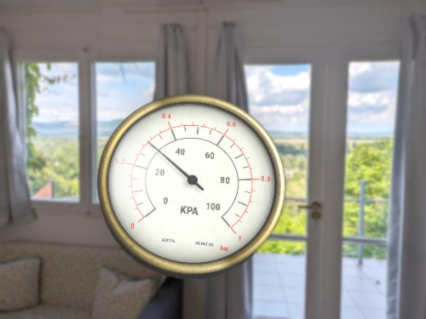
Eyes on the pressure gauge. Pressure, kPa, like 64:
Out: 30
